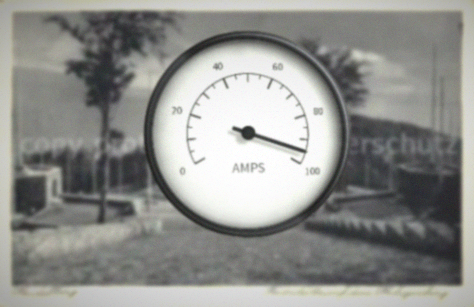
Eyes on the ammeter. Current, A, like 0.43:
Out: 95
